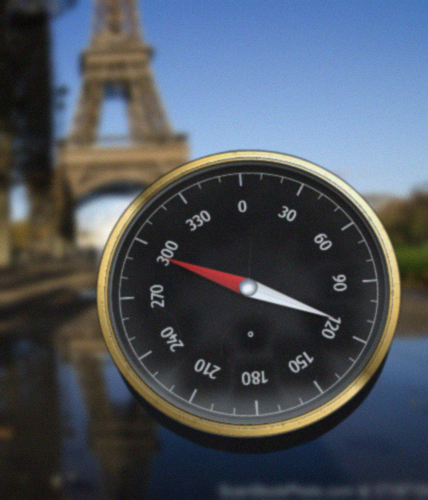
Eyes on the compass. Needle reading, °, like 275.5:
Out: 295
